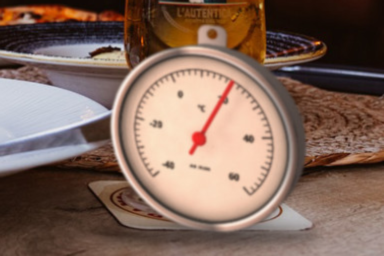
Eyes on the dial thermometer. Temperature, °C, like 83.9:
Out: 20
